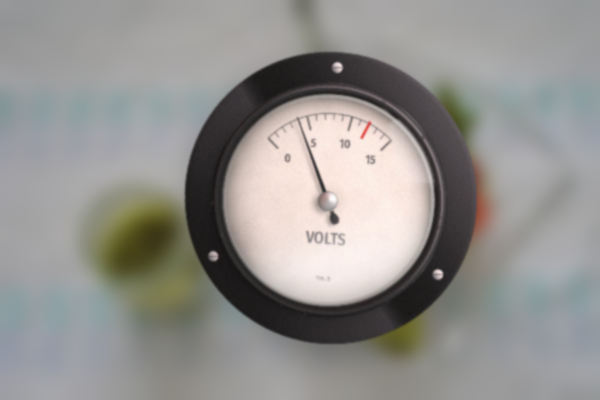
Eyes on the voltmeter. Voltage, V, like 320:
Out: 4
